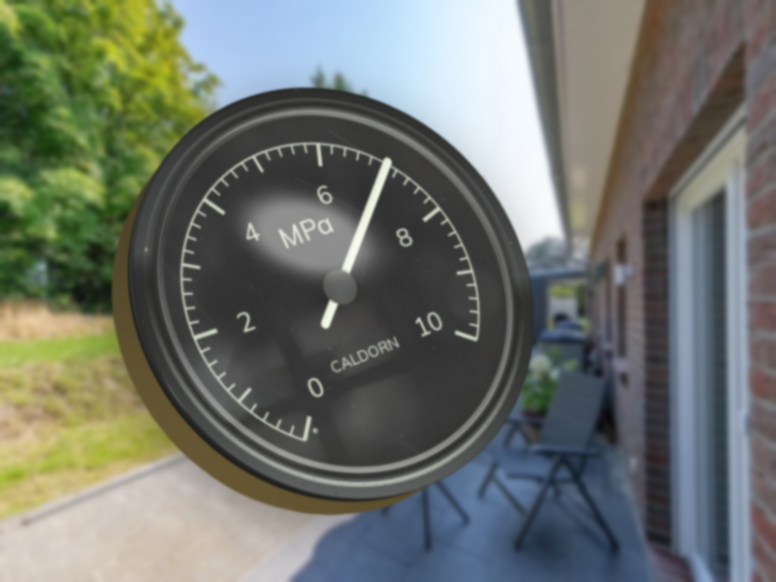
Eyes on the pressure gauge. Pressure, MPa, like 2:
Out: 7
